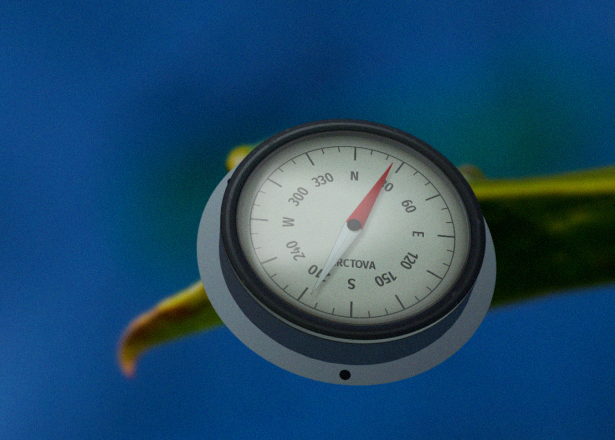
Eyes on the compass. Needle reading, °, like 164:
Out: 25
